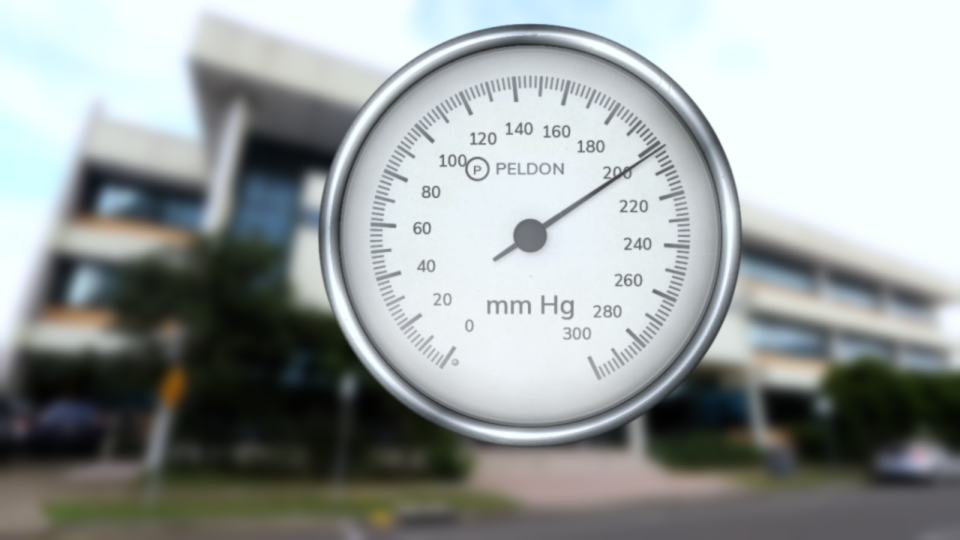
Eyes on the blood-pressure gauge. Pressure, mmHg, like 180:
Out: 202
